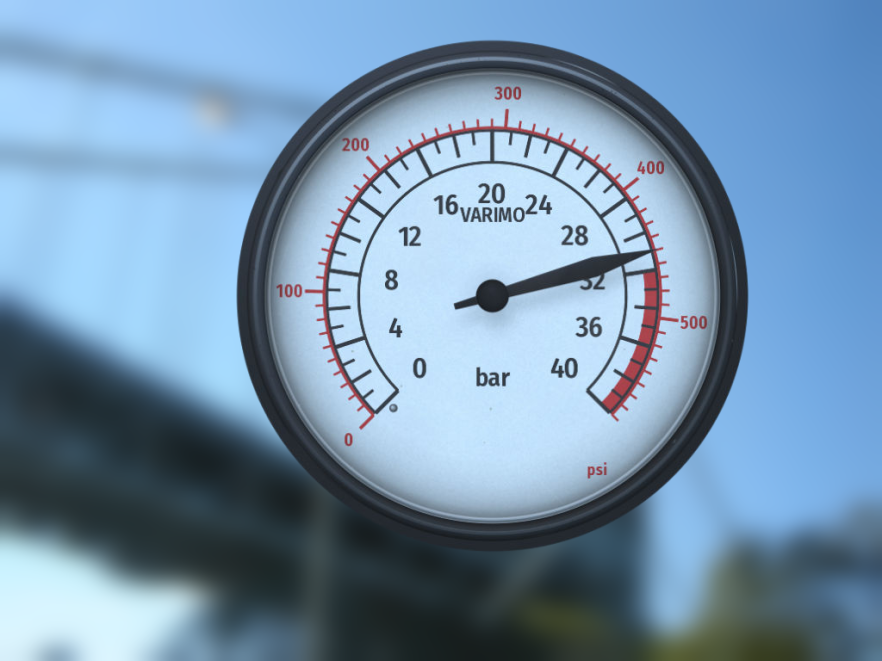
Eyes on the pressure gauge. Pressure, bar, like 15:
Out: 31
